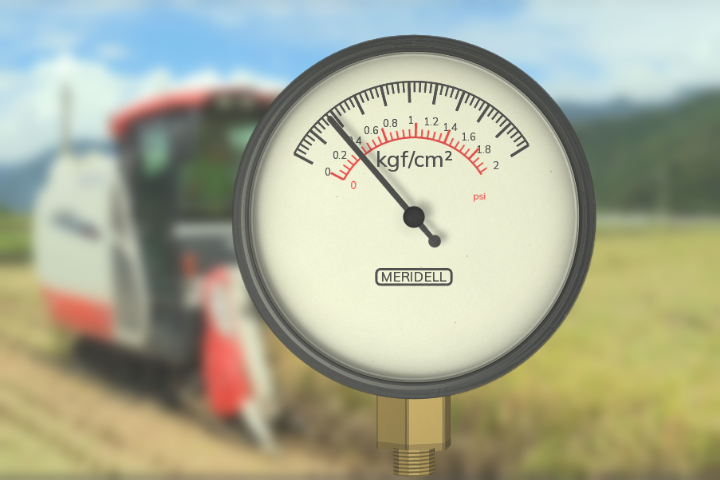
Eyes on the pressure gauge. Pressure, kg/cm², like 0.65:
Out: 0.36
